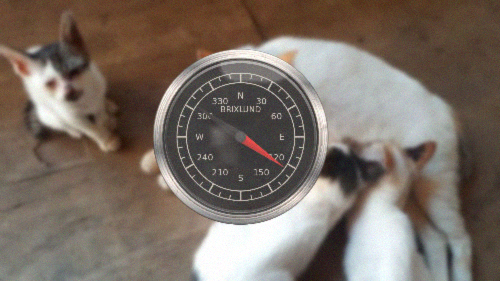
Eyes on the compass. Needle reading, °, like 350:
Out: 125
